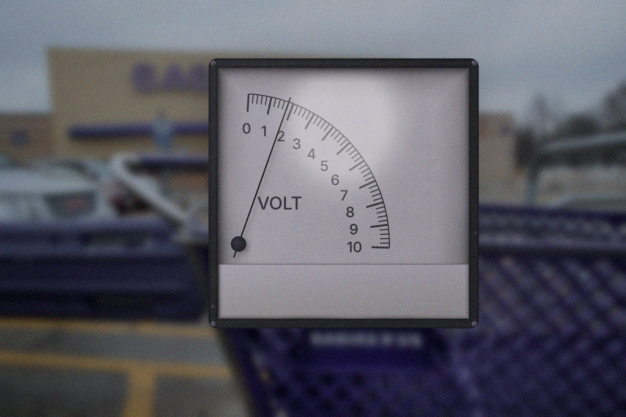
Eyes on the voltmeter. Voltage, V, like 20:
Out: 1.8
